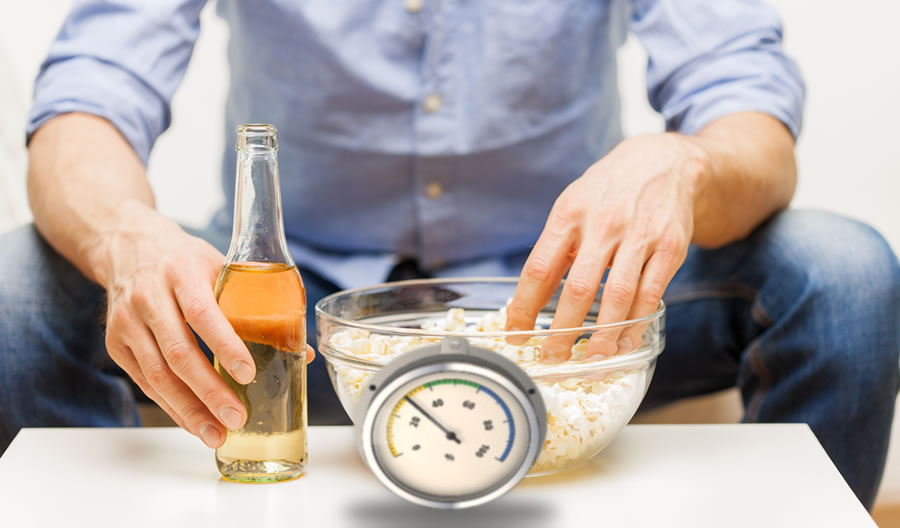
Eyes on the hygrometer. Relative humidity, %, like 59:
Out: 30
